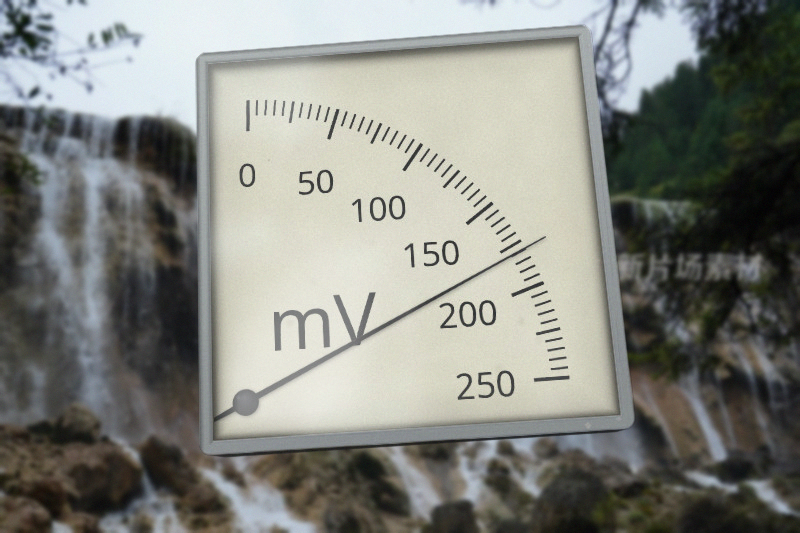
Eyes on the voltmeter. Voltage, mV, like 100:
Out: 180
